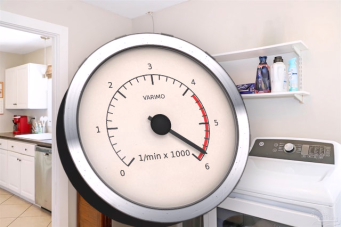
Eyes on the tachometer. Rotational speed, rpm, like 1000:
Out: 5800
